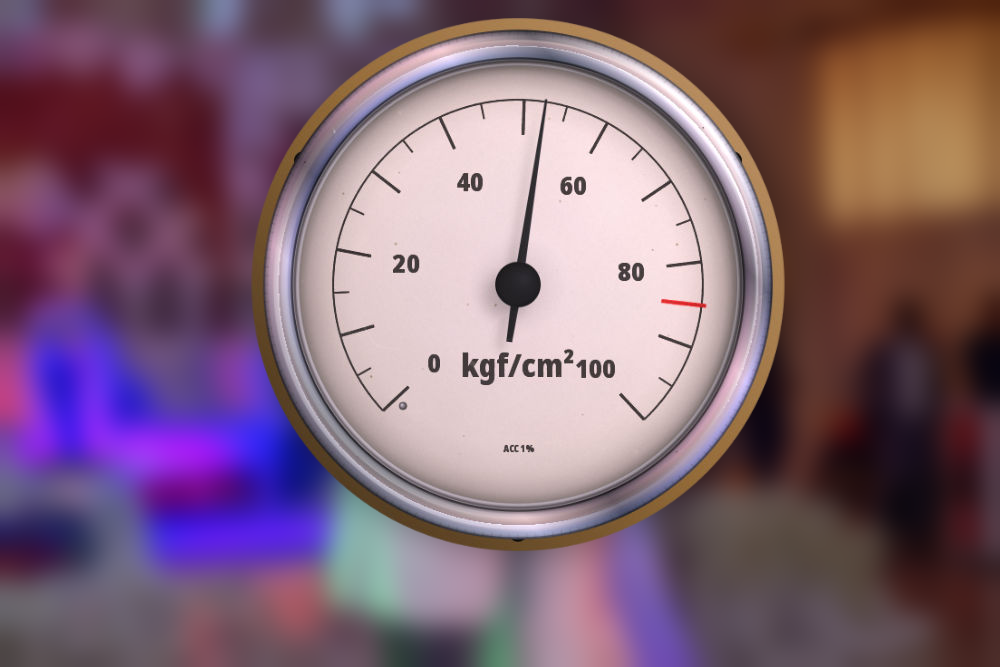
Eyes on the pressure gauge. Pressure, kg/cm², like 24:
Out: 52.5
